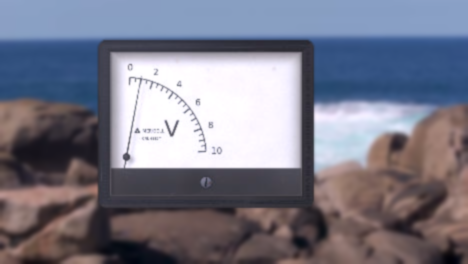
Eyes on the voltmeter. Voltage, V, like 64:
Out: 1
